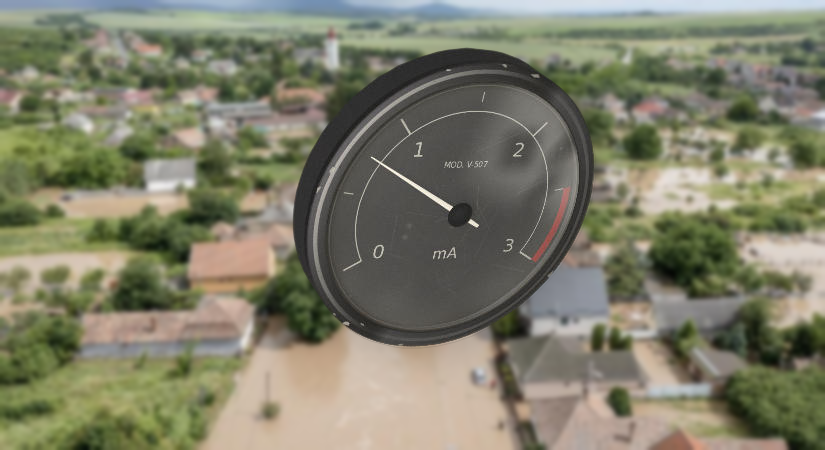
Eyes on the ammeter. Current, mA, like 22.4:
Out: 0.75
